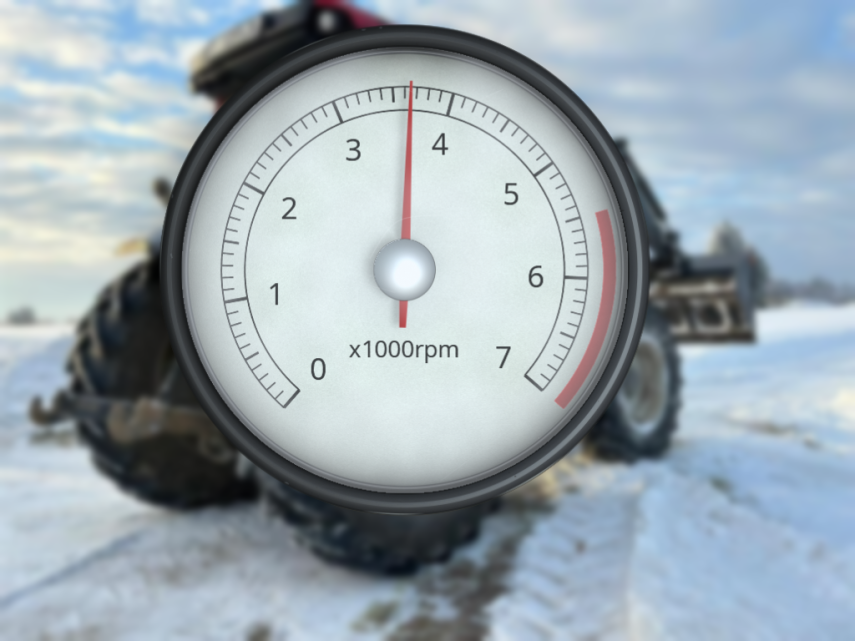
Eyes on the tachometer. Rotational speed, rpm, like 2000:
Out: 3650
